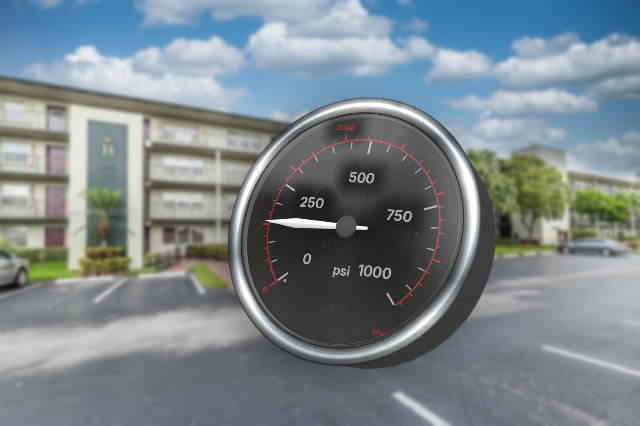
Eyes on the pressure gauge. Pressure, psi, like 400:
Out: 150
